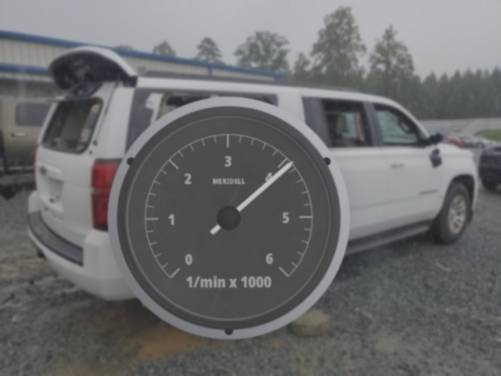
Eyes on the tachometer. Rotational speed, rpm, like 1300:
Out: 4100
